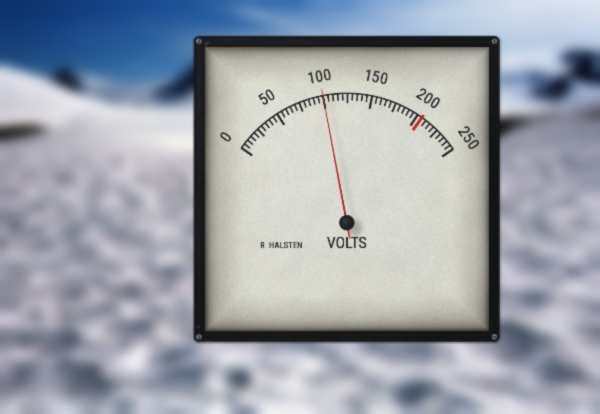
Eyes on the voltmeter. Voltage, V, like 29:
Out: 100
